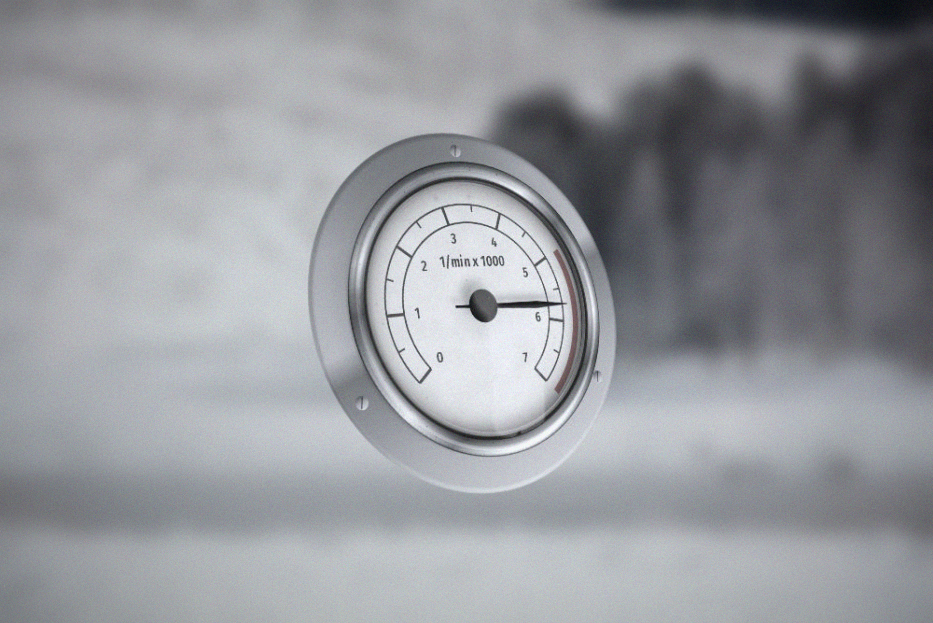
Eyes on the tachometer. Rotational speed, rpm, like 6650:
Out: 5750
